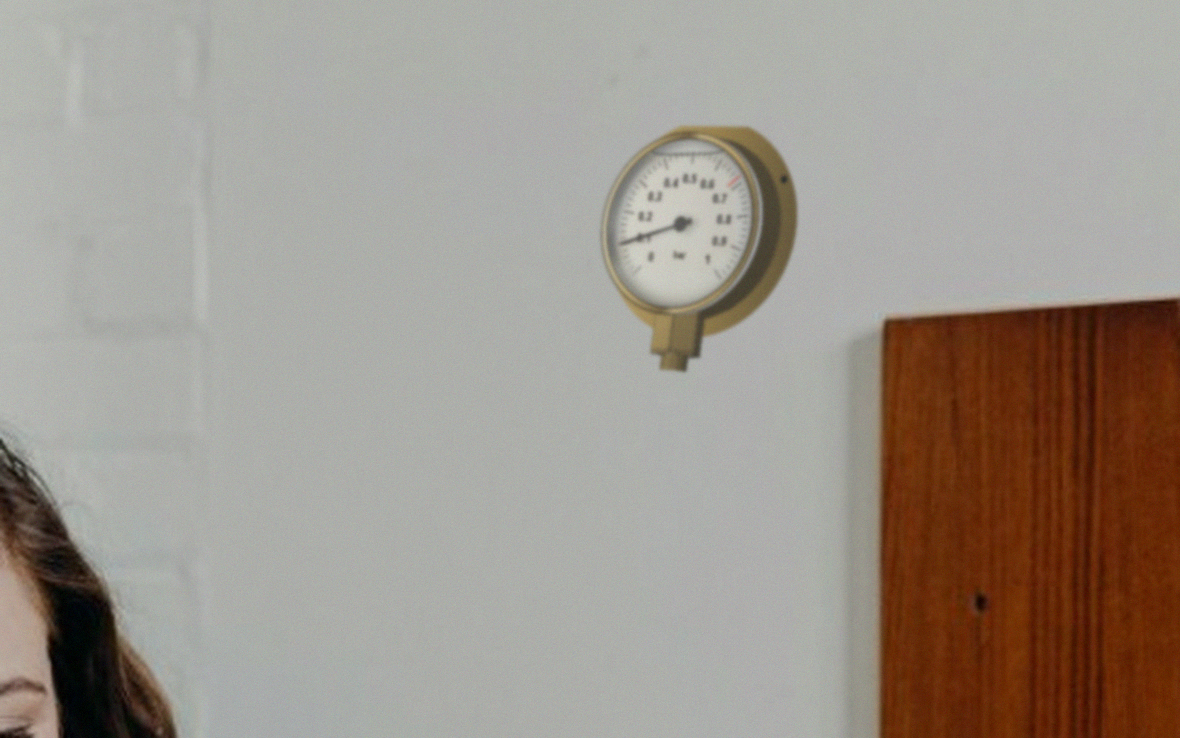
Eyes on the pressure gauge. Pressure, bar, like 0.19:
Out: 0.1
